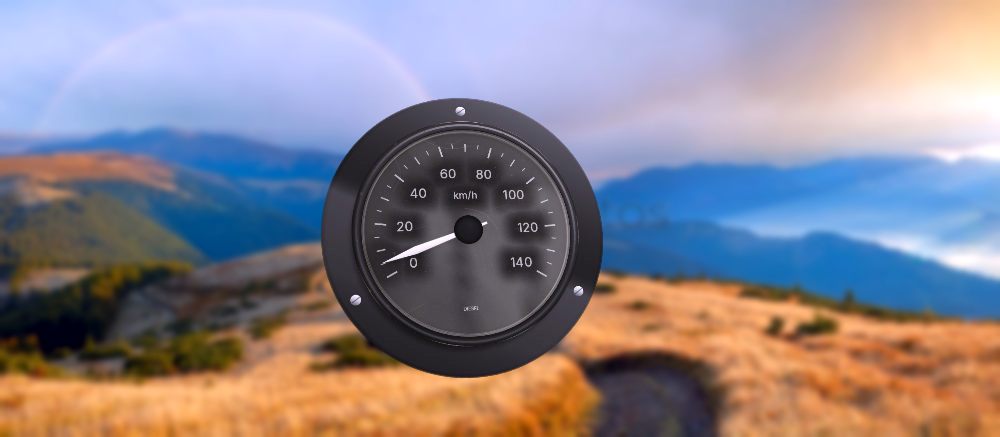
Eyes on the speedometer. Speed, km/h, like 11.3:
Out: 5
